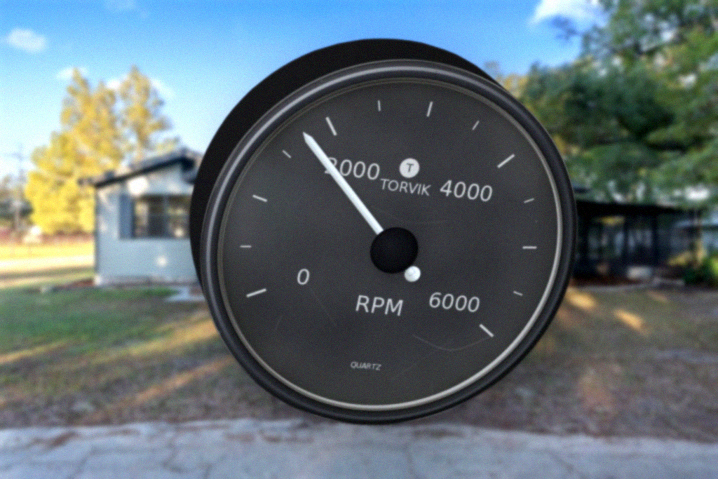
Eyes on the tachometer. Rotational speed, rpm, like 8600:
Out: 1750
